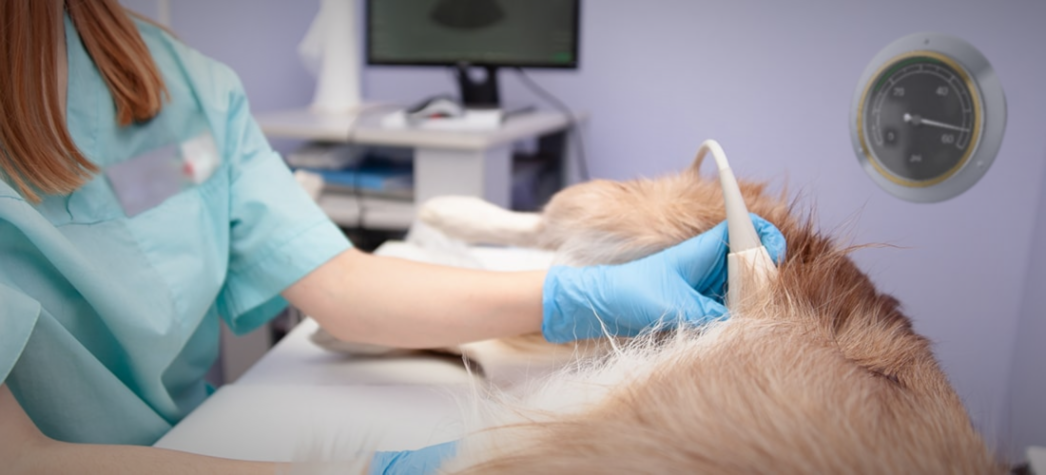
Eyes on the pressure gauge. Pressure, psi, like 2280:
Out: 55
